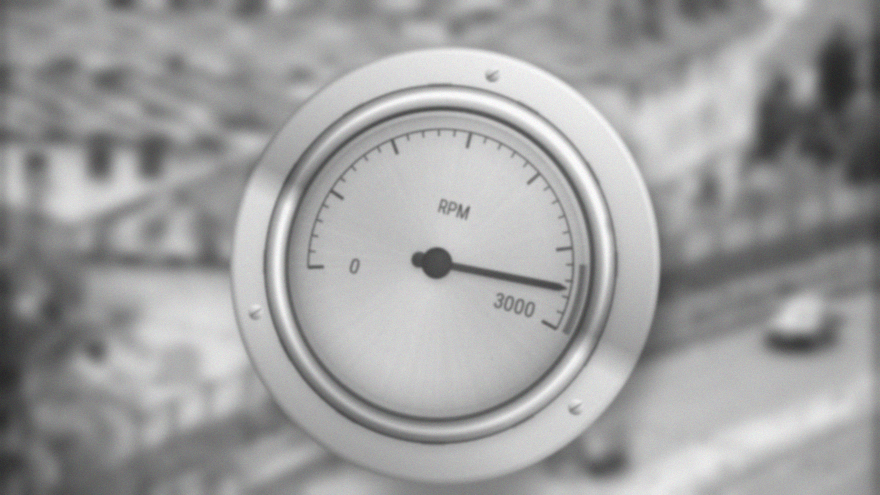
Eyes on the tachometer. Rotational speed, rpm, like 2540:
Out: 2750
